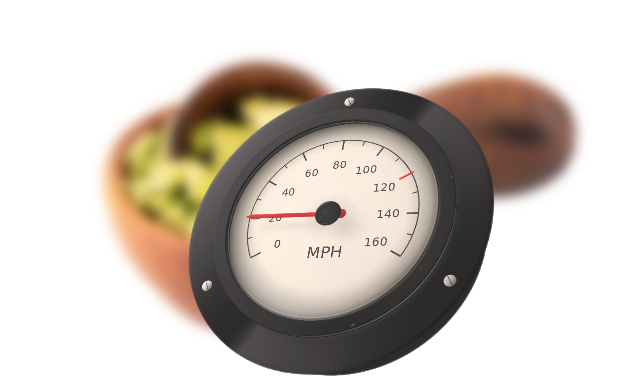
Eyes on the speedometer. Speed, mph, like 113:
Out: 20
